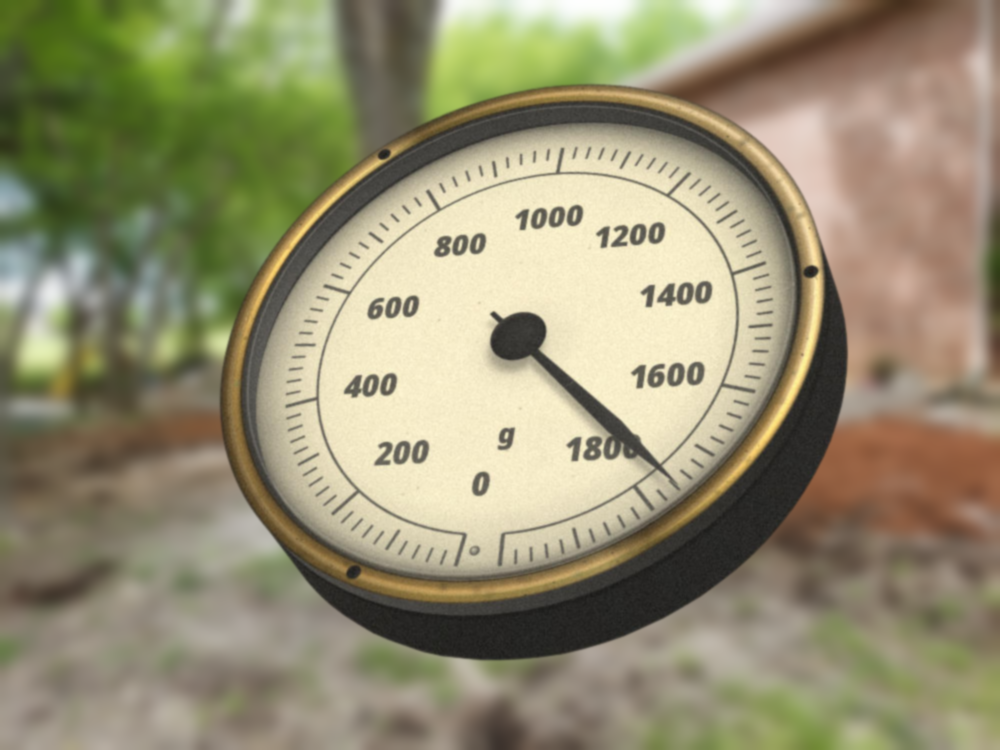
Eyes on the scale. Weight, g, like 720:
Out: 1760
